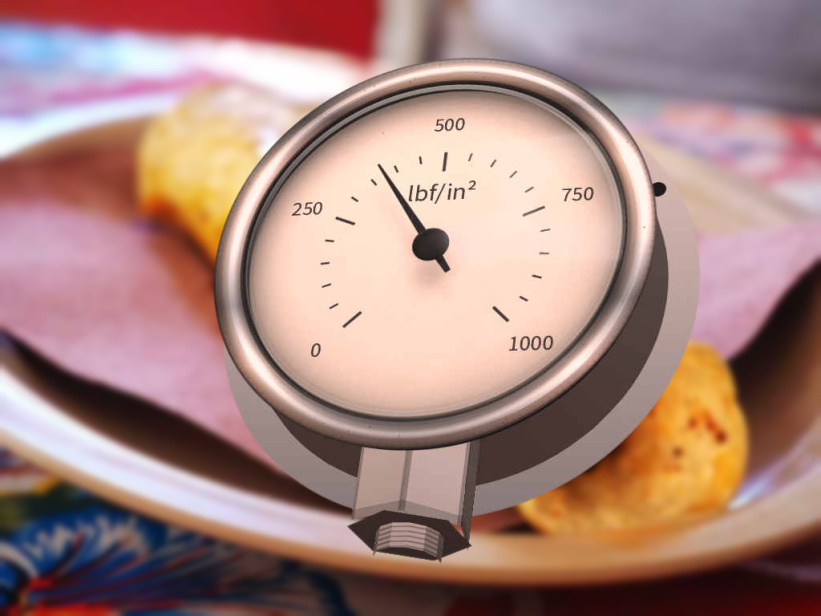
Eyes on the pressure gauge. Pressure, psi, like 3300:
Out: 375
